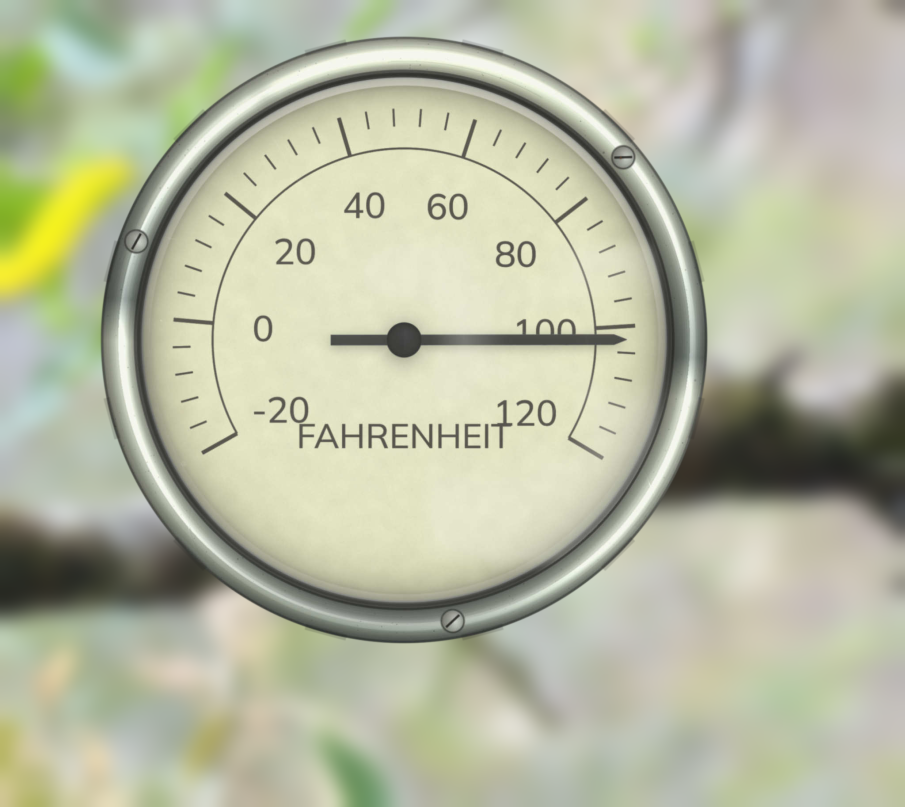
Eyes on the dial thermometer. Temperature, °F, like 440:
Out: 102
